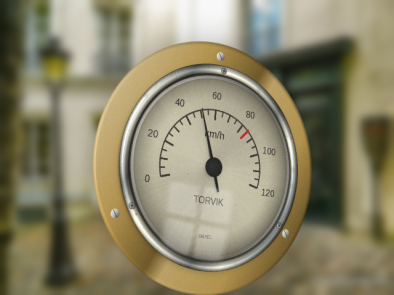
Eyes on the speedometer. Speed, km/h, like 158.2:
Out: 50
